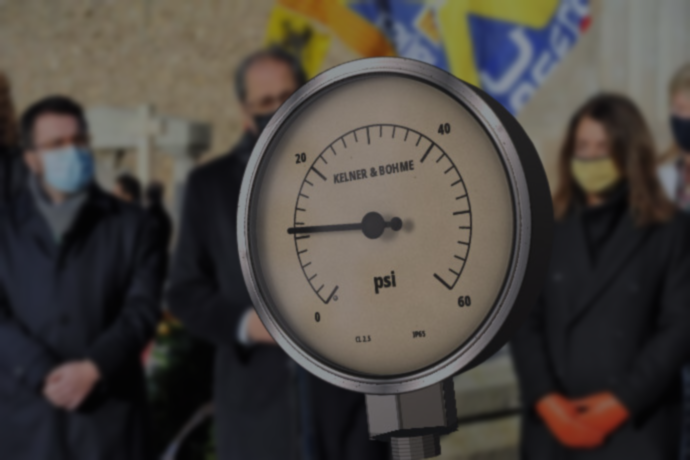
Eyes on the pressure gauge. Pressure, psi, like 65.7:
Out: 11
